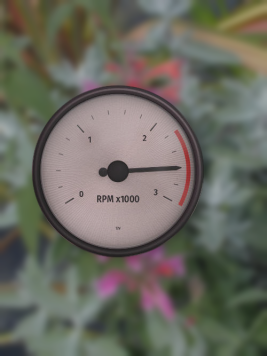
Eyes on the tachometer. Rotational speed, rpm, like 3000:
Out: 2600
